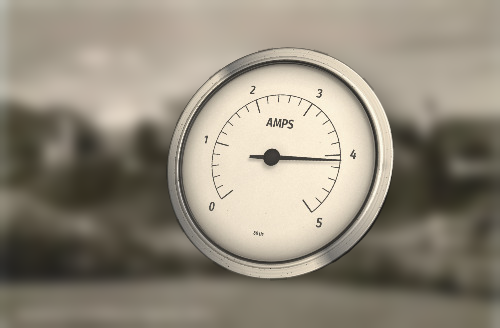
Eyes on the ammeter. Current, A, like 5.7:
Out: 4.1
